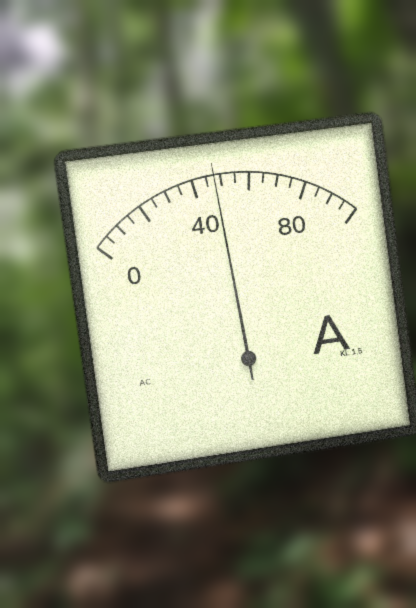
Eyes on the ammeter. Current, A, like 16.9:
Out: 47.5
